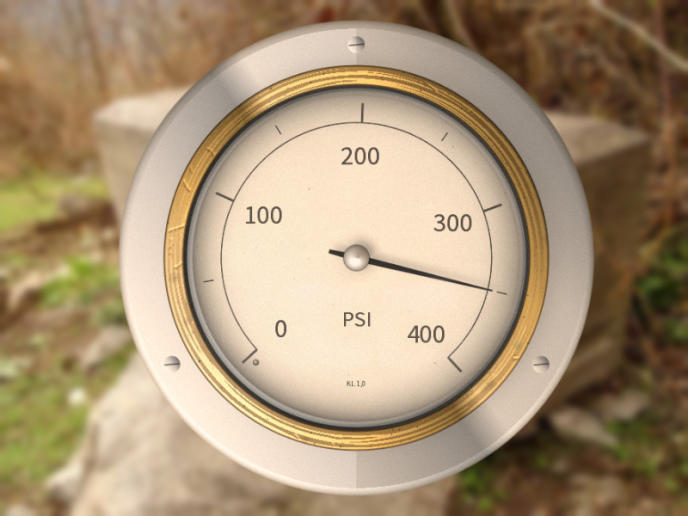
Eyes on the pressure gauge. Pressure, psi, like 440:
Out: 350
